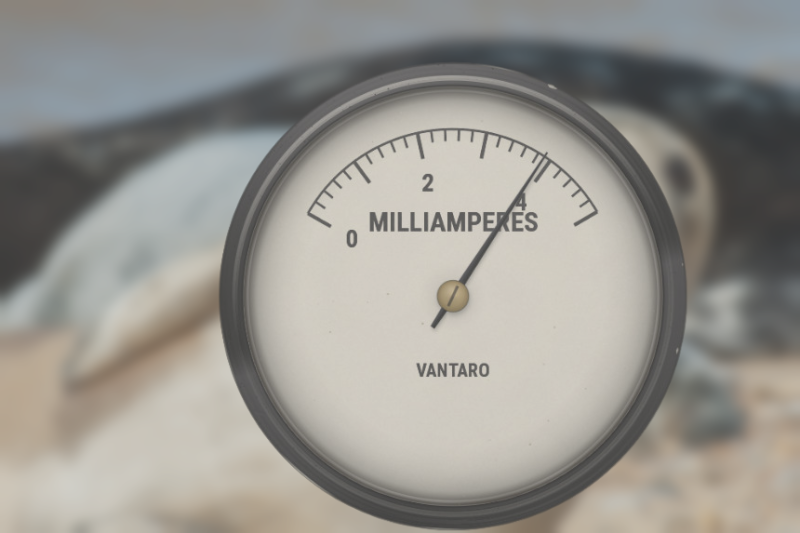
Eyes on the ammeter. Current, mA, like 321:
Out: 3.9
